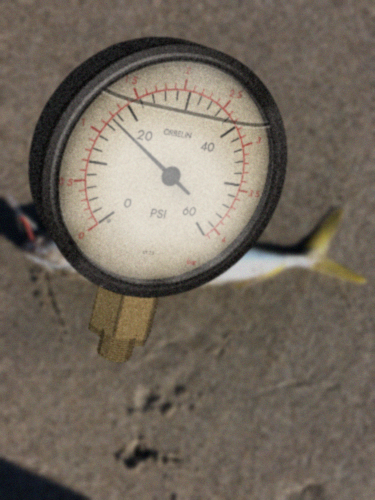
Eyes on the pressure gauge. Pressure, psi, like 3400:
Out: 17
